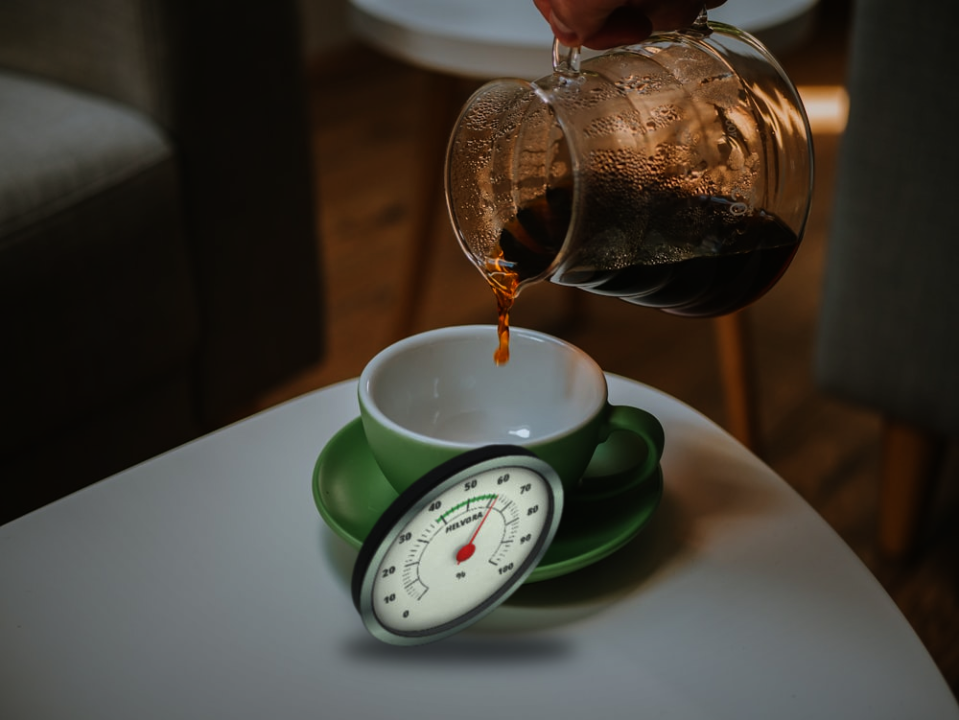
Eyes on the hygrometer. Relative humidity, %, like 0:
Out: 60
